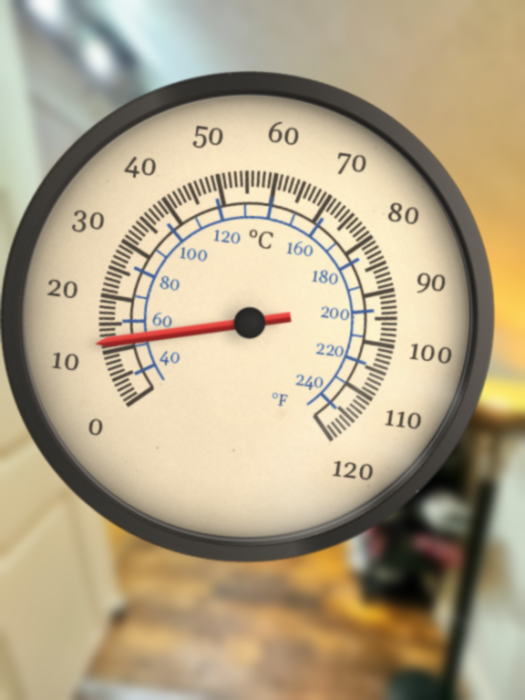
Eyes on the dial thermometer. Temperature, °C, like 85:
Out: 12
